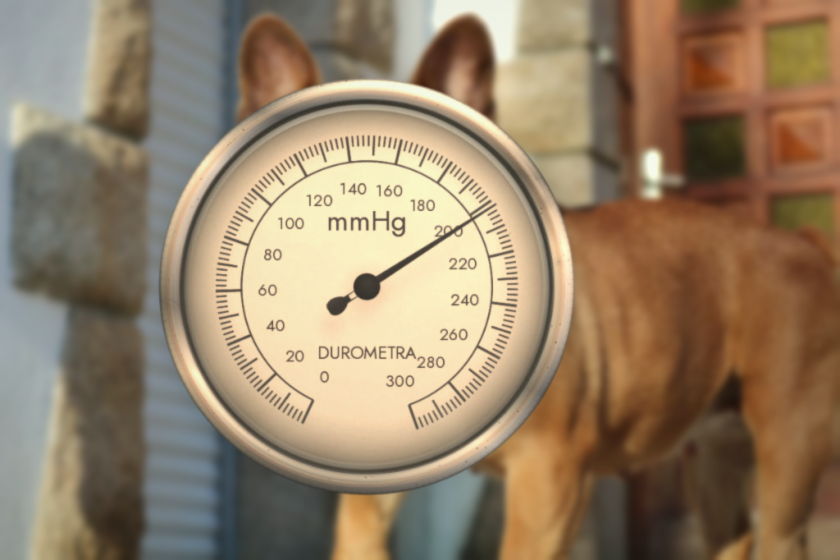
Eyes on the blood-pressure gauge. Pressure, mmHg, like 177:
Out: 202
